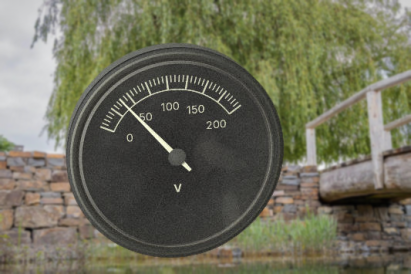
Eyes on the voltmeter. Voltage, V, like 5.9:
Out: 40
